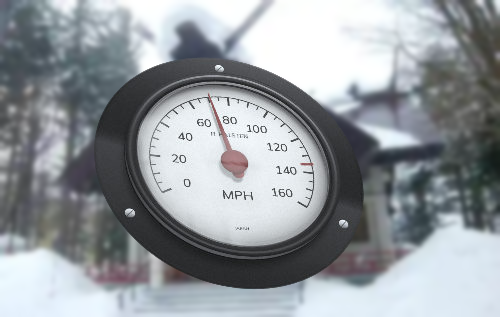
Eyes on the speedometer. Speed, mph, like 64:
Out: 70
